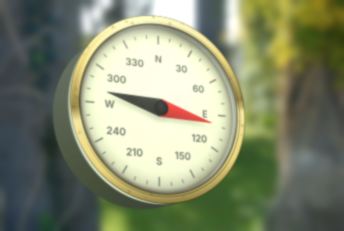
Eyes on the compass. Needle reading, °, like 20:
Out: 100
